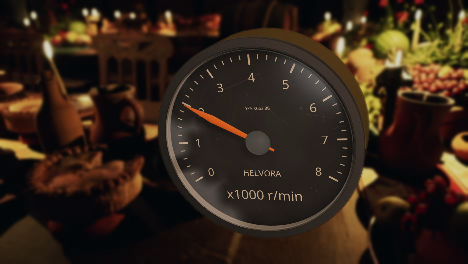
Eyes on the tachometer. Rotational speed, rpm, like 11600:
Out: 2000
